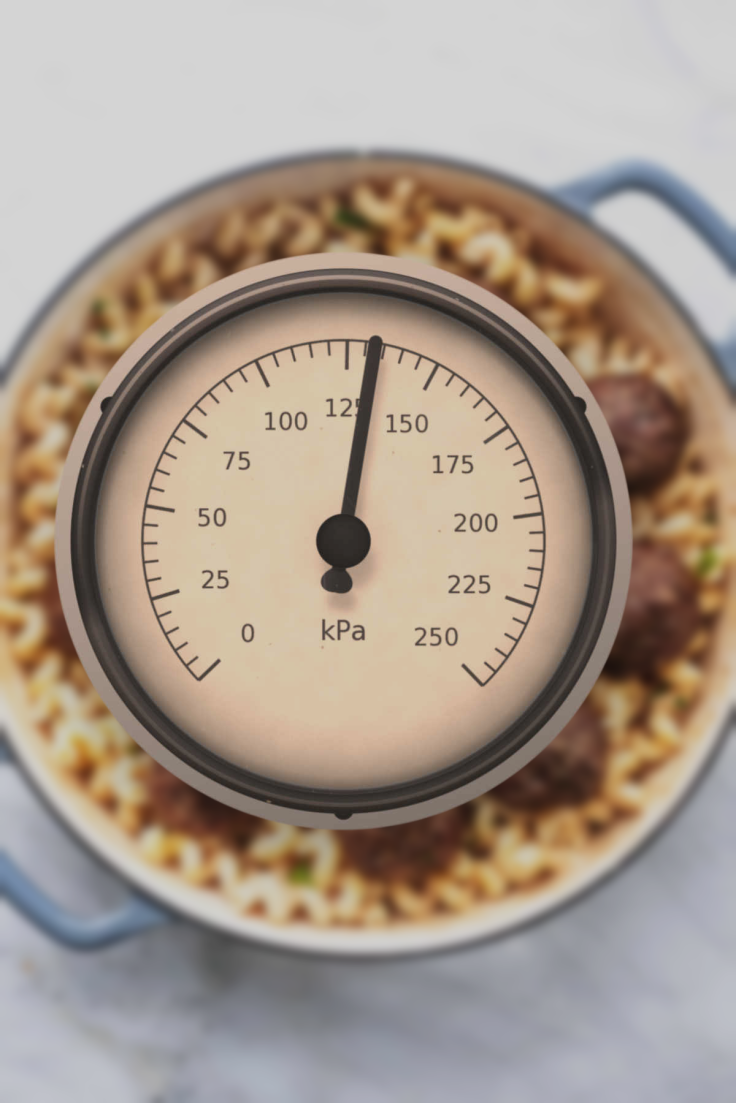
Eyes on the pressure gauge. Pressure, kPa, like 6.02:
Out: 132.5
